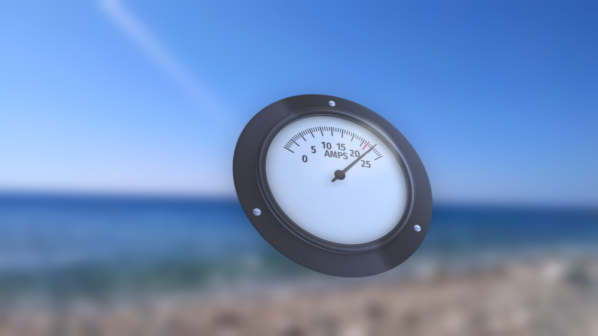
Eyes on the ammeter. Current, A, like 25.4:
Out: 22.5
